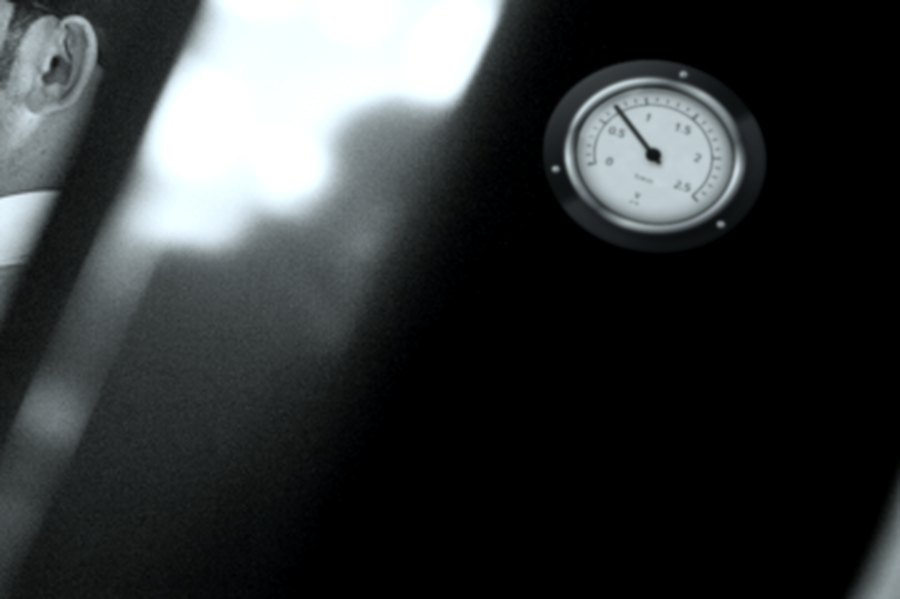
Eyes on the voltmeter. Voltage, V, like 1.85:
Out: 0.7
